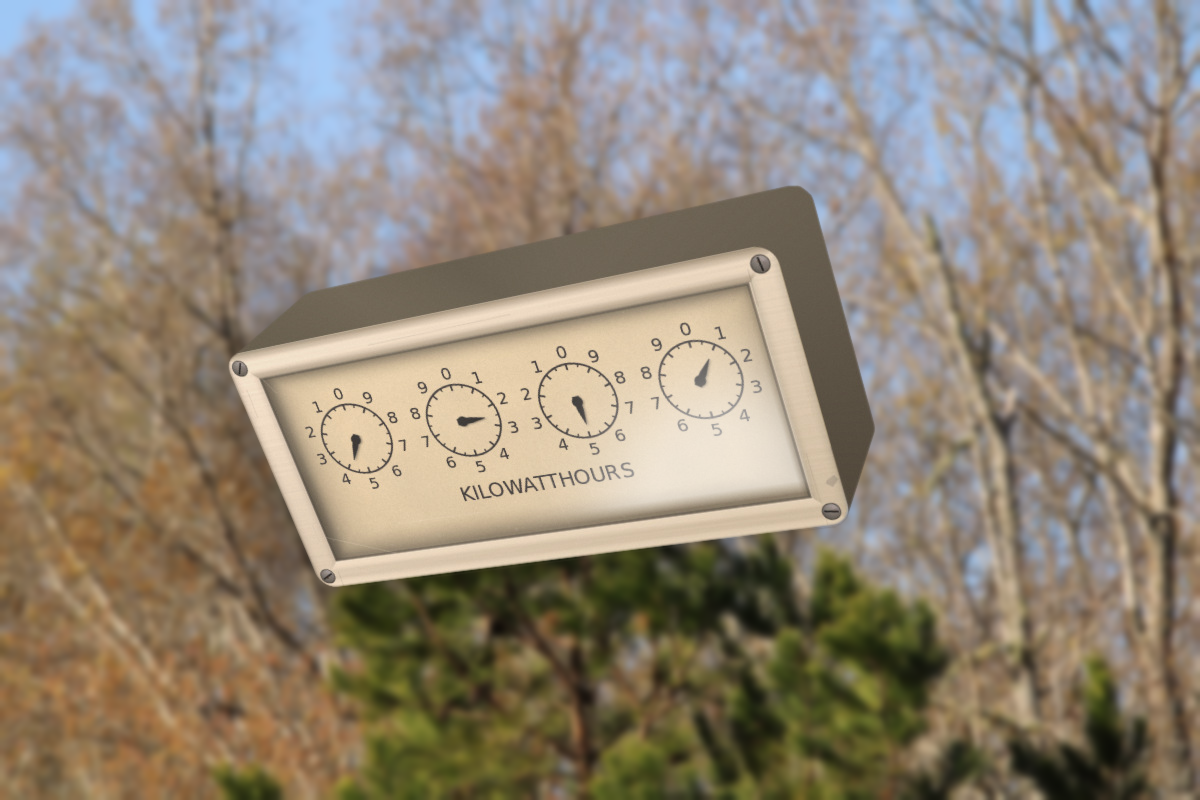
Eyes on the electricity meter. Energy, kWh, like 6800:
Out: 4251
